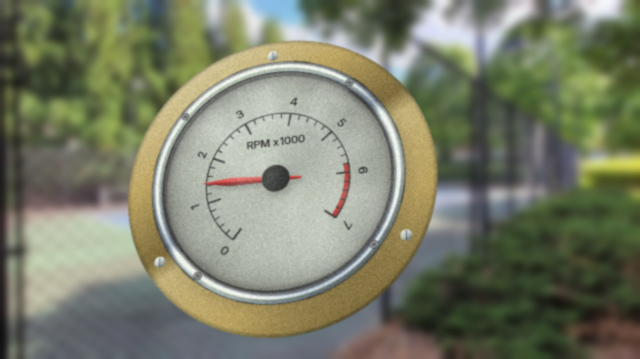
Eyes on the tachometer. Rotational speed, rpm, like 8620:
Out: 1400
